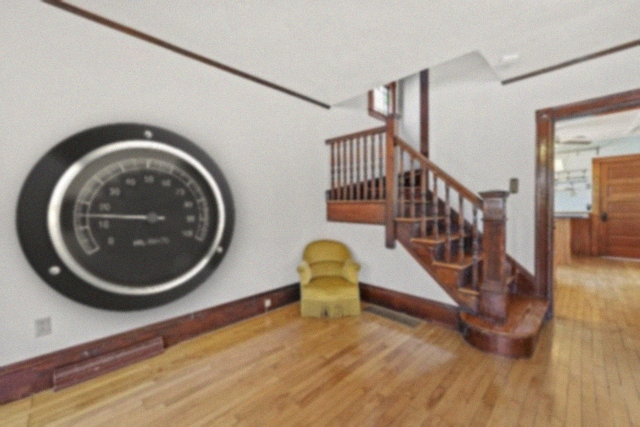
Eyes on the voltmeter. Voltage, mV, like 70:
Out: 15
